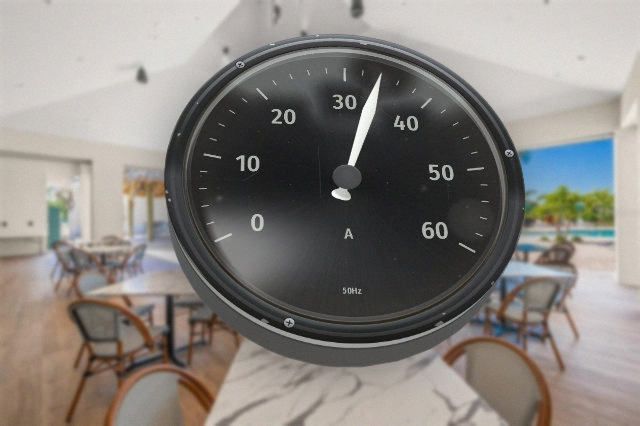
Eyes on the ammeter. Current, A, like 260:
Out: 34
